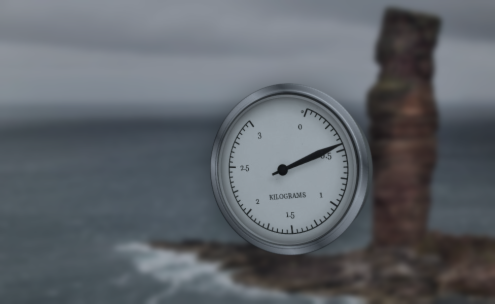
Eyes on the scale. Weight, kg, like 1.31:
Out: 0.45
